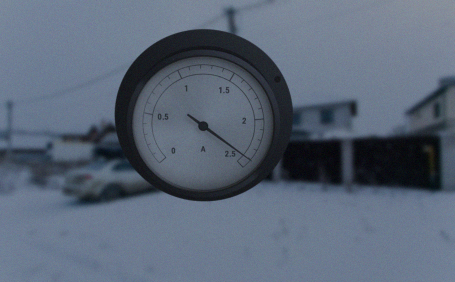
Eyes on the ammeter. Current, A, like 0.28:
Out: 2.4
